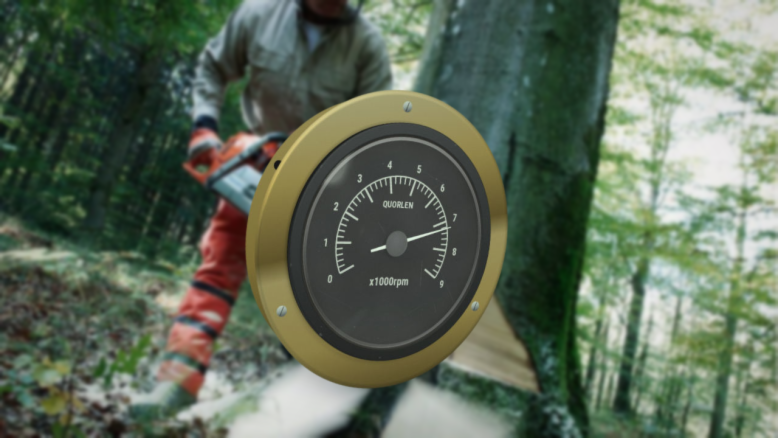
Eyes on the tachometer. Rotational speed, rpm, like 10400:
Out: 7200
